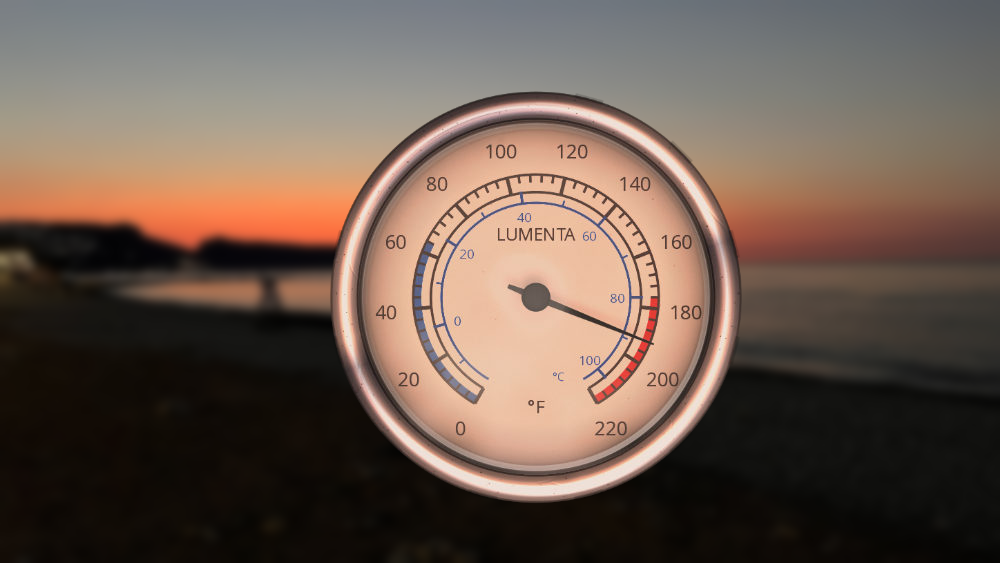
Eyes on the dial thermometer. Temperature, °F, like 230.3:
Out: 192
